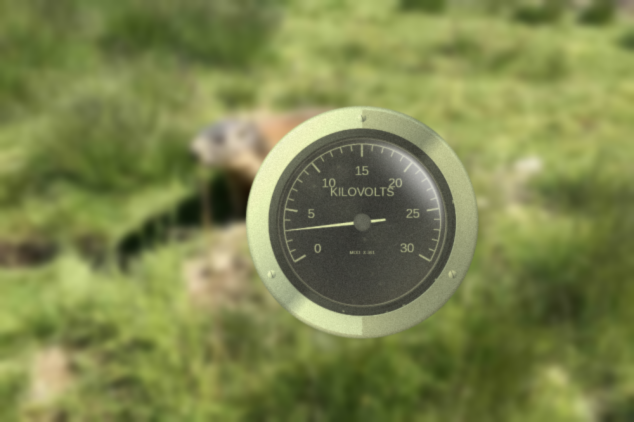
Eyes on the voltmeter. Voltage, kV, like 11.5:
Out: 3
